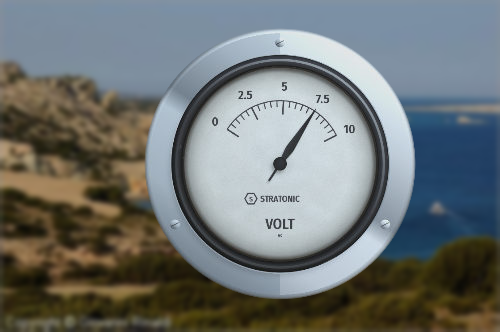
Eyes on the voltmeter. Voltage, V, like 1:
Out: 7.5
